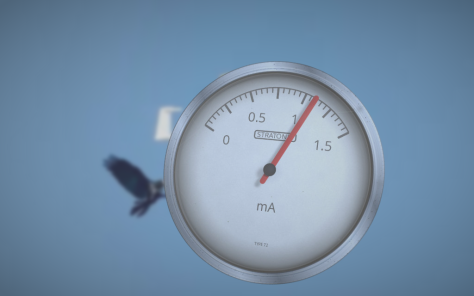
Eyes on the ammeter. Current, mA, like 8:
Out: 1.1
